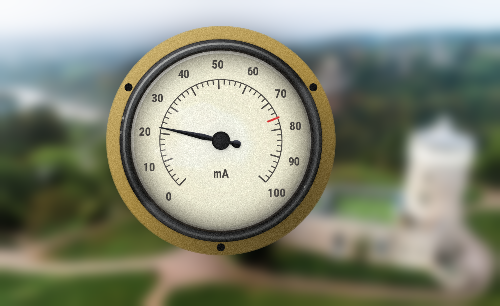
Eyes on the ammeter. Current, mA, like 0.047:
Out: 22
